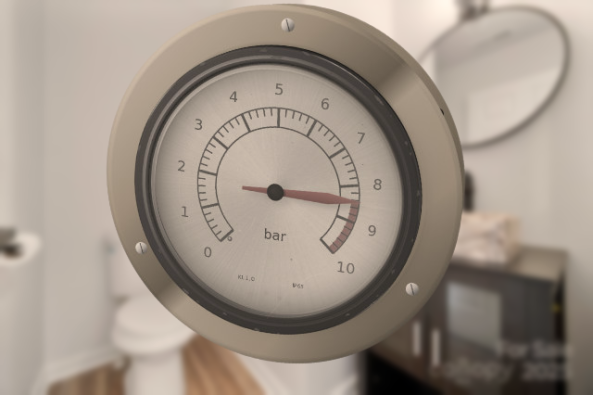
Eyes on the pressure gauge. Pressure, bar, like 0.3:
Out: 8.4
